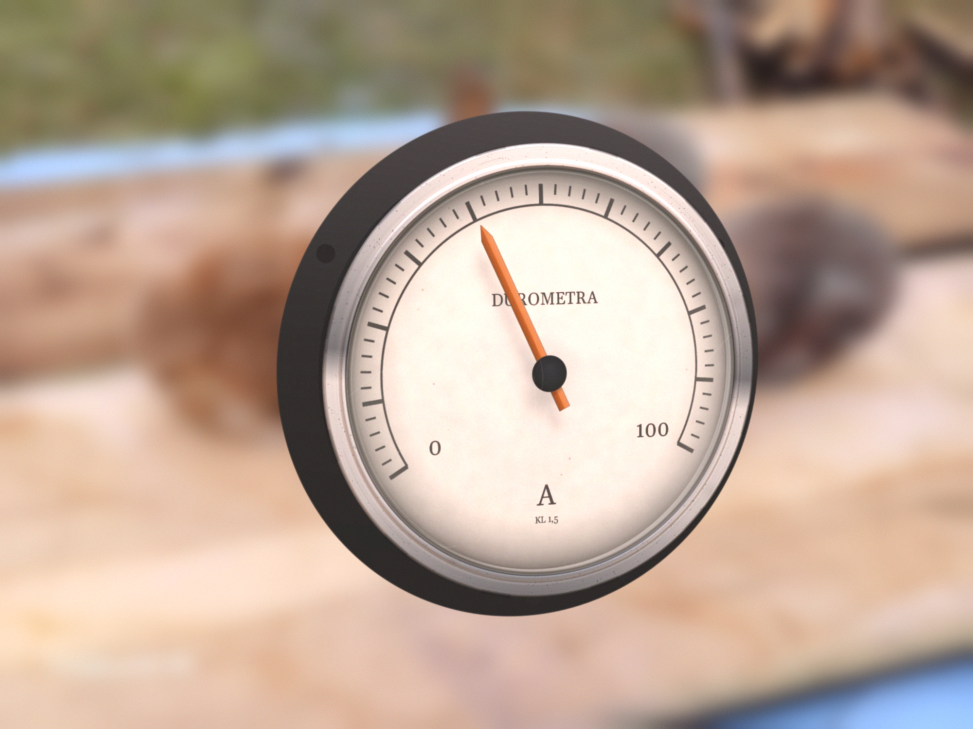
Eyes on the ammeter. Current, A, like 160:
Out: 40
